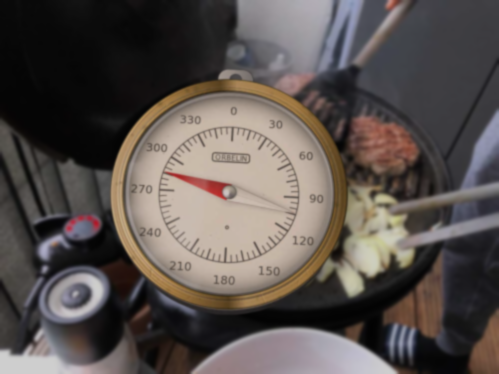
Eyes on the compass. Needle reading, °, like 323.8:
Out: 285
